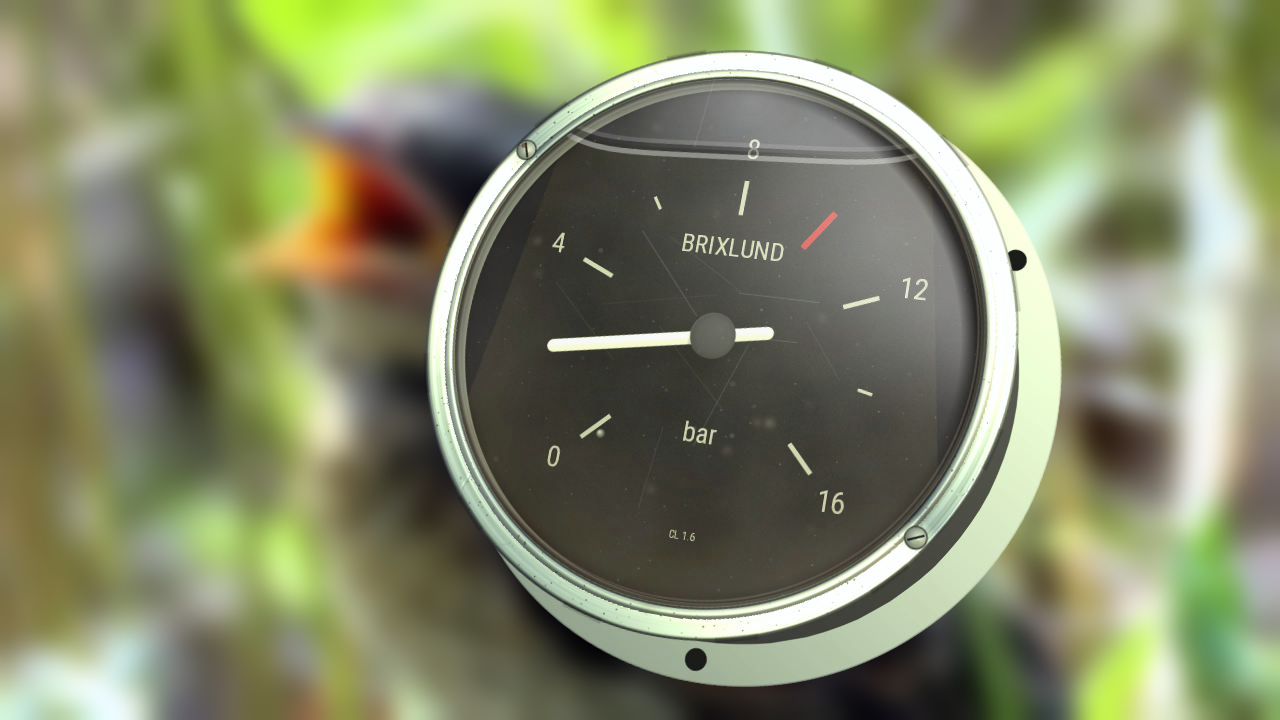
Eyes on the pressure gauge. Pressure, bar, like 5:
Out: 2
